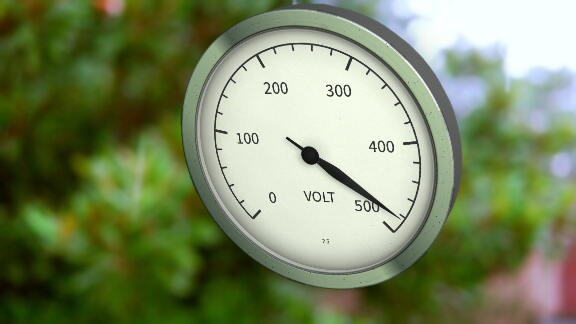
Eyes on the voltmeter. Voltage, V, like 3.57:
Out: 480
